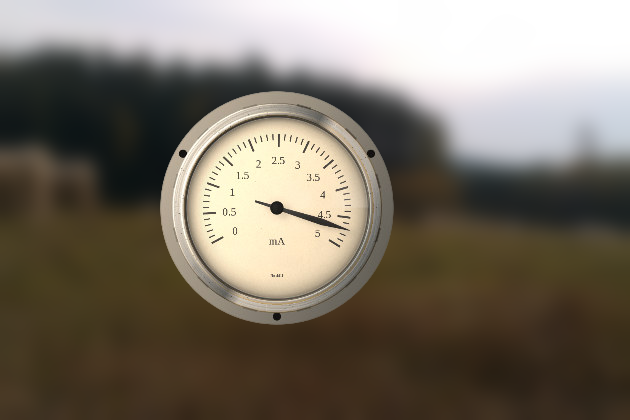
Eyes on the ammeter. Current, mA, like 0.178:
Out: 4.7
